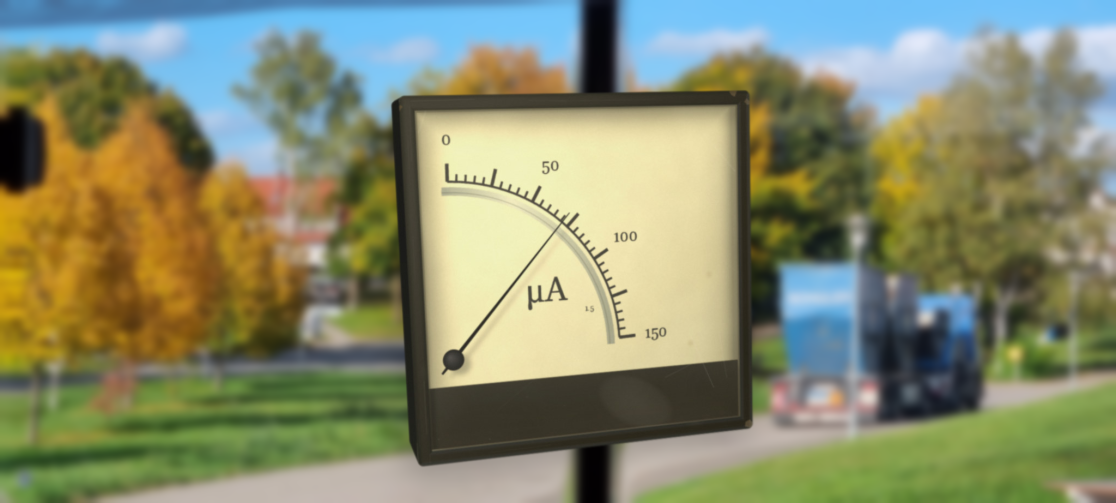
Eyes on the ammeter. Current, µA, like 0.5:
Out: 70
